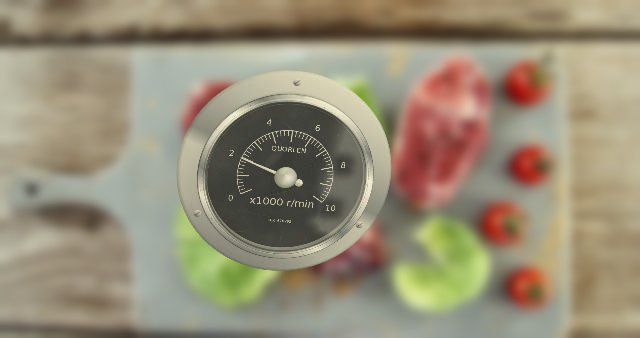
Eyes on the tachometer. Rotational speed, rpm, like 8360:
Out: 2000
